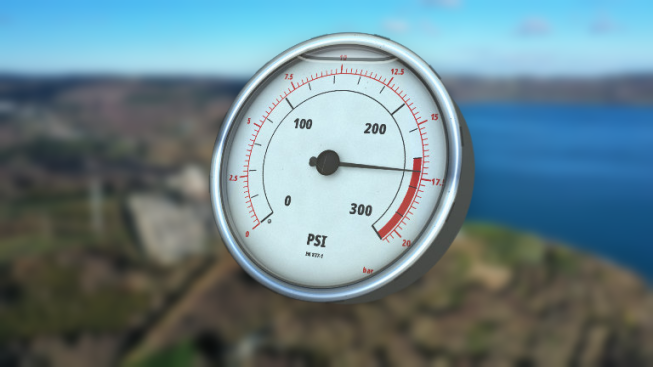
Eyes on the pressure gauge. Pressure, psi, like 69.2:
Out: 250
